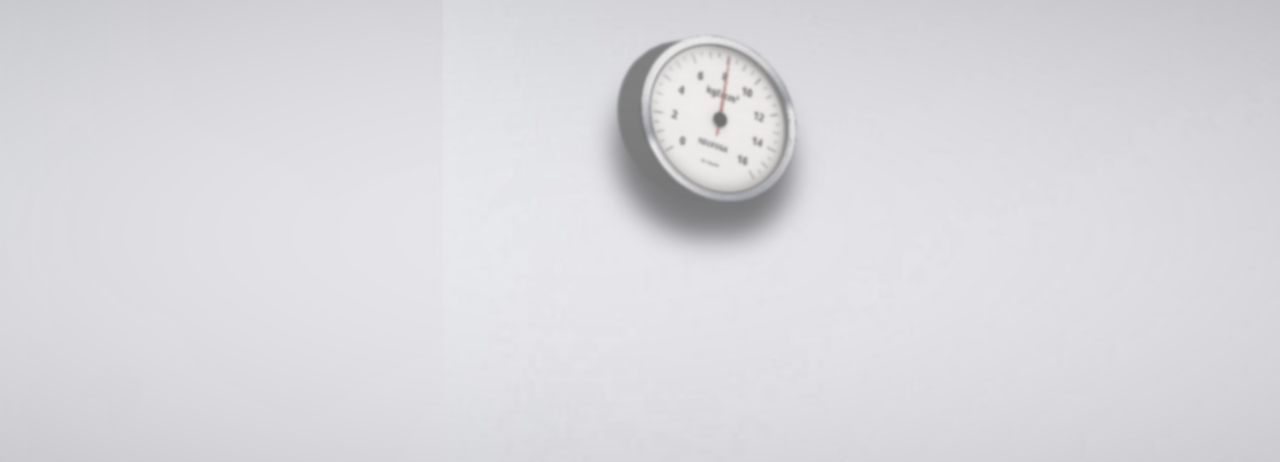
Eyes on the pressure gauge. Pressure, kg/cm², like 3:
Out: 8
